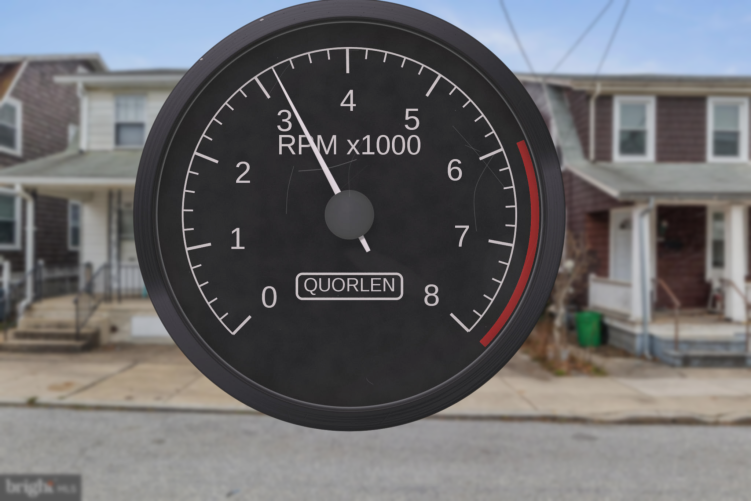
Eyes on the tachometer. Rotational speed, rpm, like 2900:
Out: 3200
